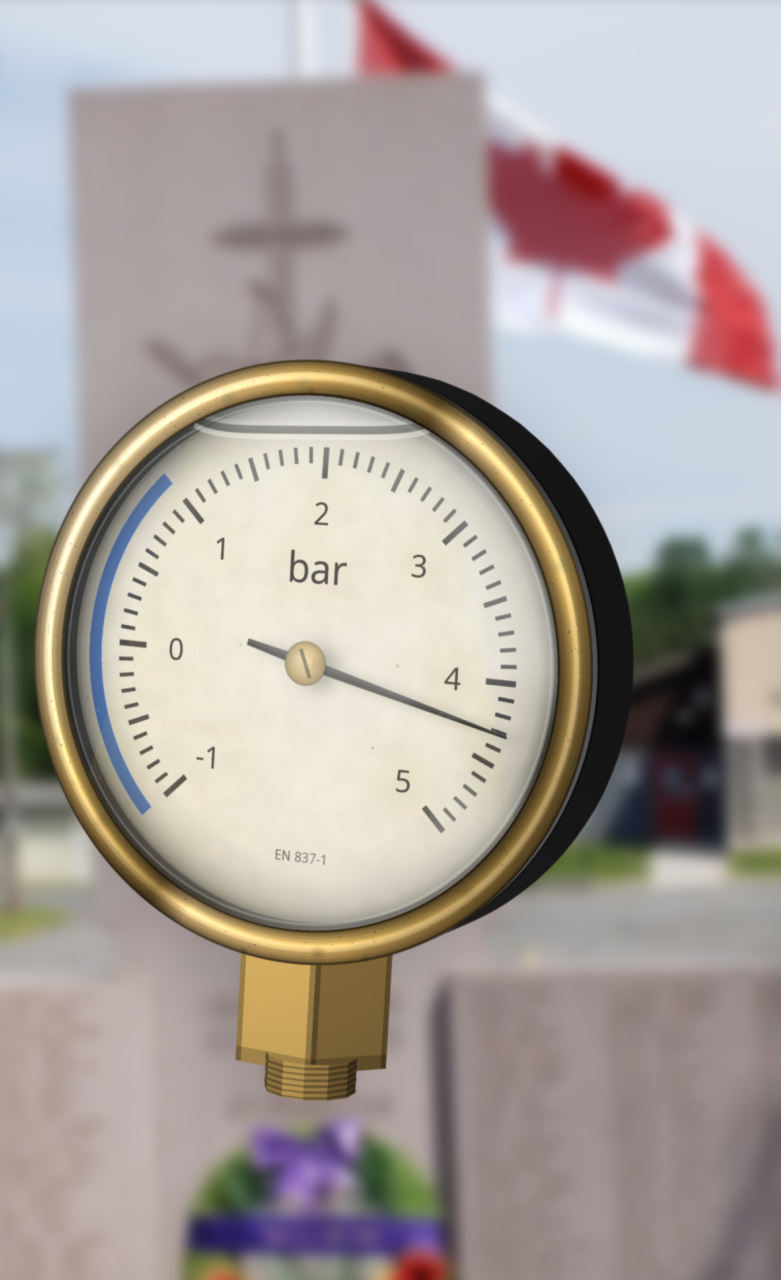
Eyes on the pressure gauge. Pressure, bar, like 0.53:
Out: 4.3
